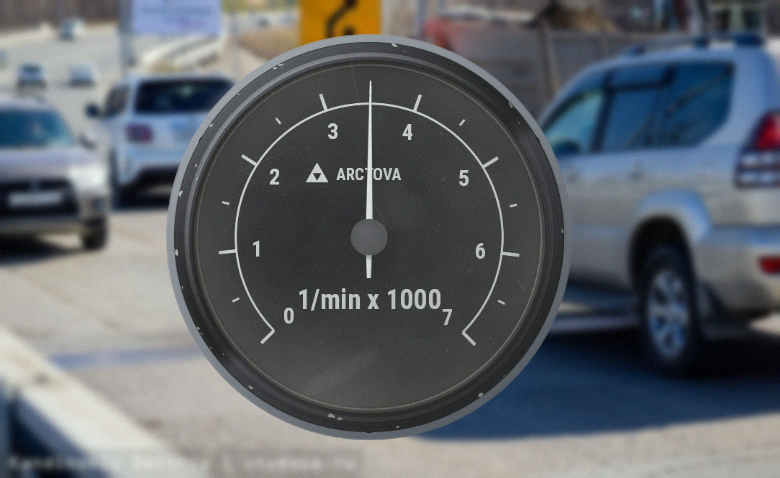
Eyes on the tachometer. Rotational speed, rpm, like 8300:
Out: 3500
